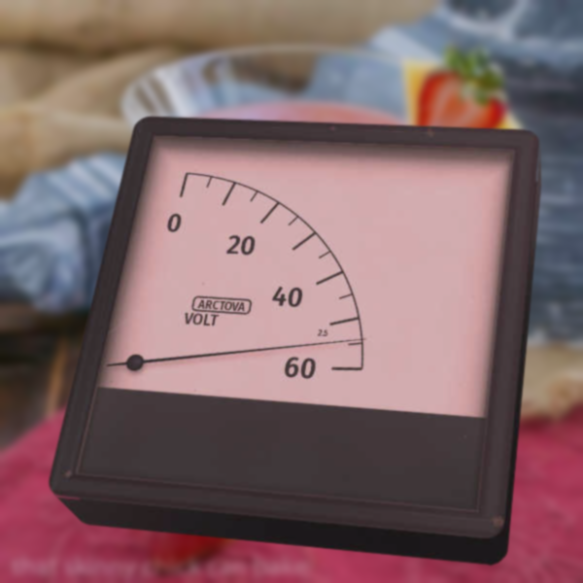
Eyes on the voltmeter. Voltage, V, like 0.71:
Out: 55
